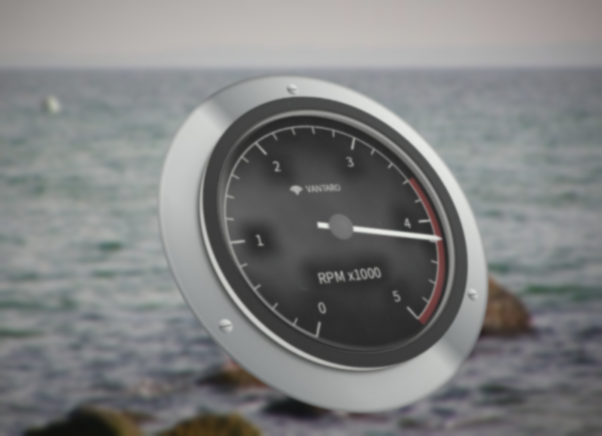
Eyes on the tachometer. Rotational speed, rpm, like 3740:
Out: 4200
